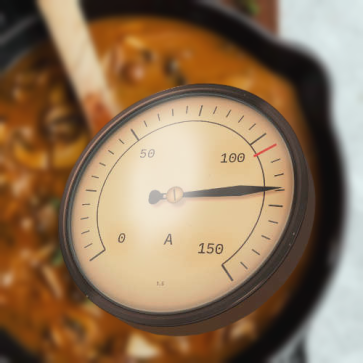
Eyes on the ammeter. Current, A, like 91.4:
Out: 120
